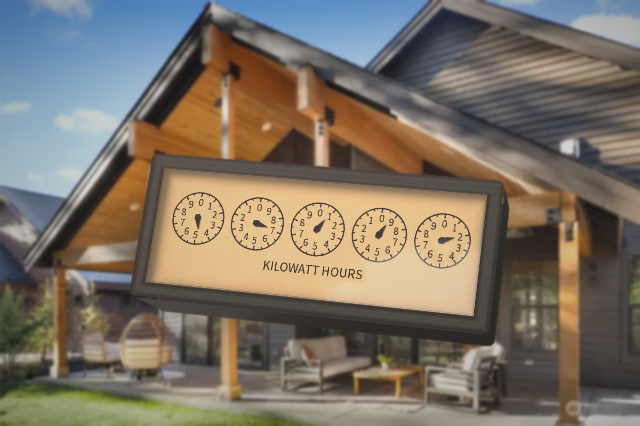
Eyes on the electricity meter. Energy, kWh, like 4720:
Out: 47092
